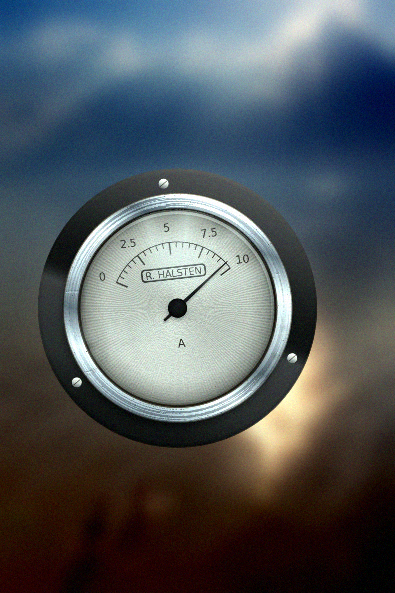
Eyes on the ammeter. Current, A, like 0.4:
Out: 9.5
